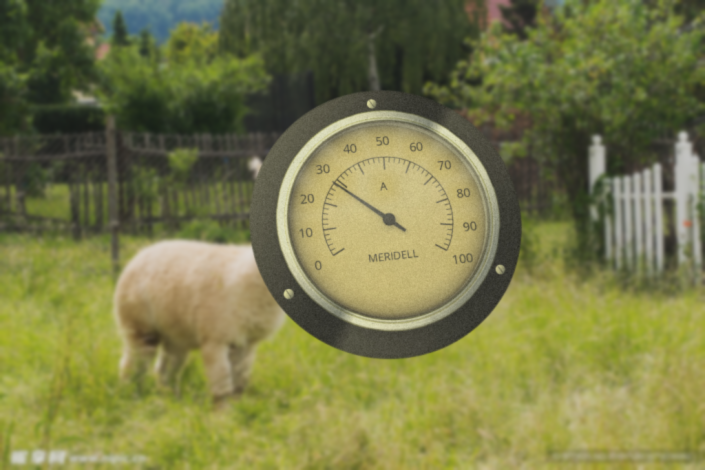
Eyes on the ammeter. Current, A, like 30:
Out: 28
